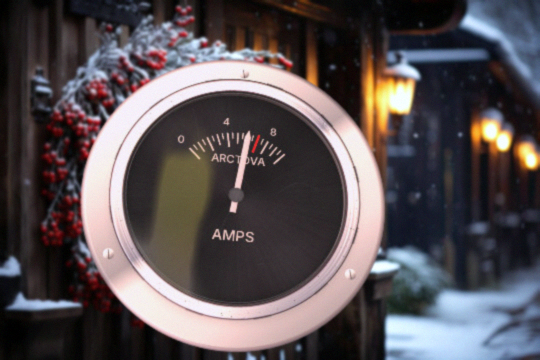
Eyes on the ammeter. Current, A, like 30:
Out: 6
